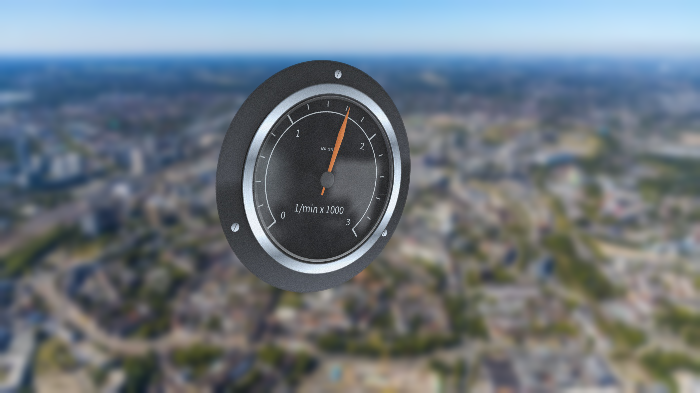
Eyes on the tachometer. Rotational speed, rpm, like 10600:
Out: 1600
